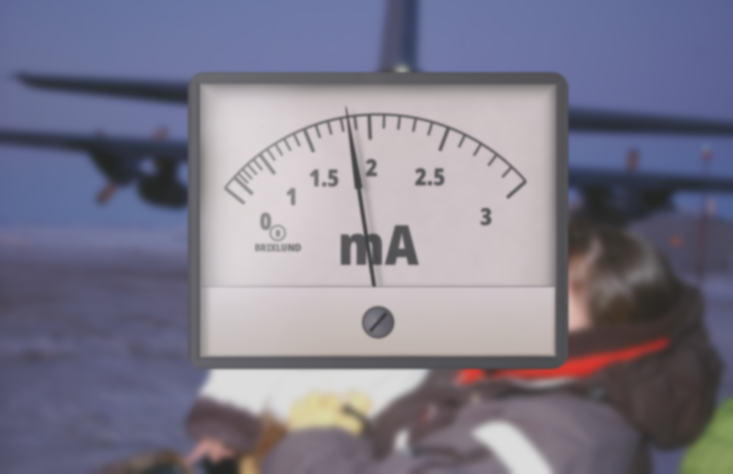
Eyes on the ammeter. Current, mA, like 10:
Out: 1.85
